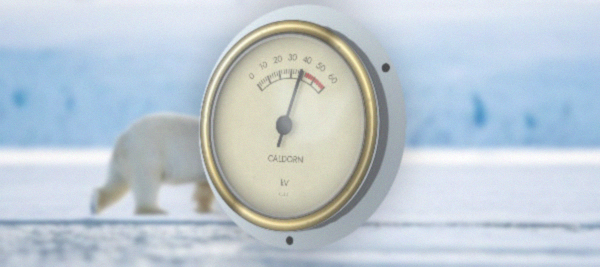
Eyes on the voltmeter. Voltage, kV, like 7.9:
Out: 40
